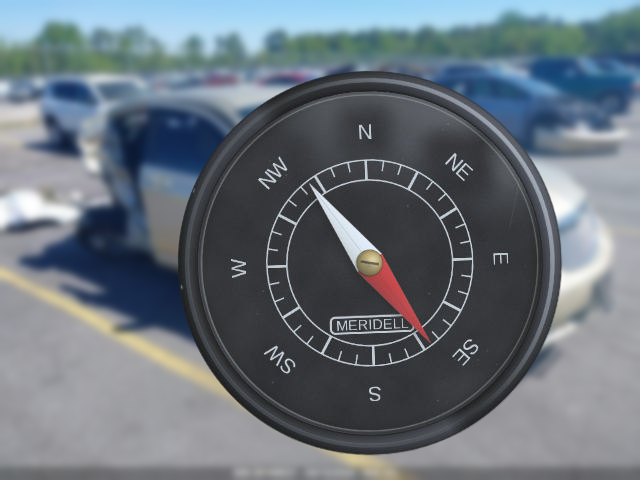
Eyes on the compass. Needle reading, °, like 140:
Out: 145
